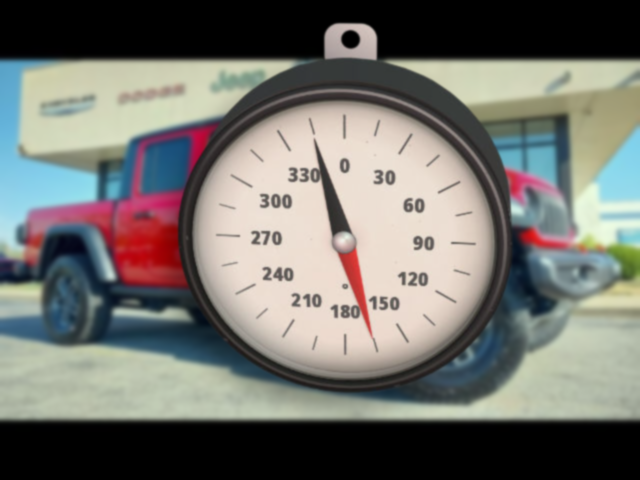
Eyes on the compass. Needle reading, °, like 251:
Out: 165
